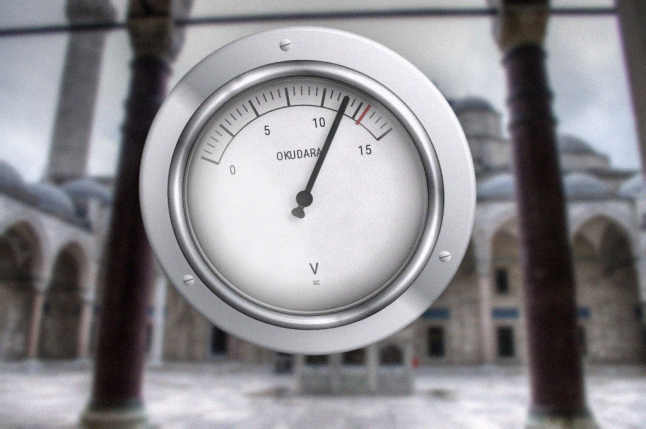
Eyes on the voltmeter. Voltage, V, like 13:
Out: 11.5
